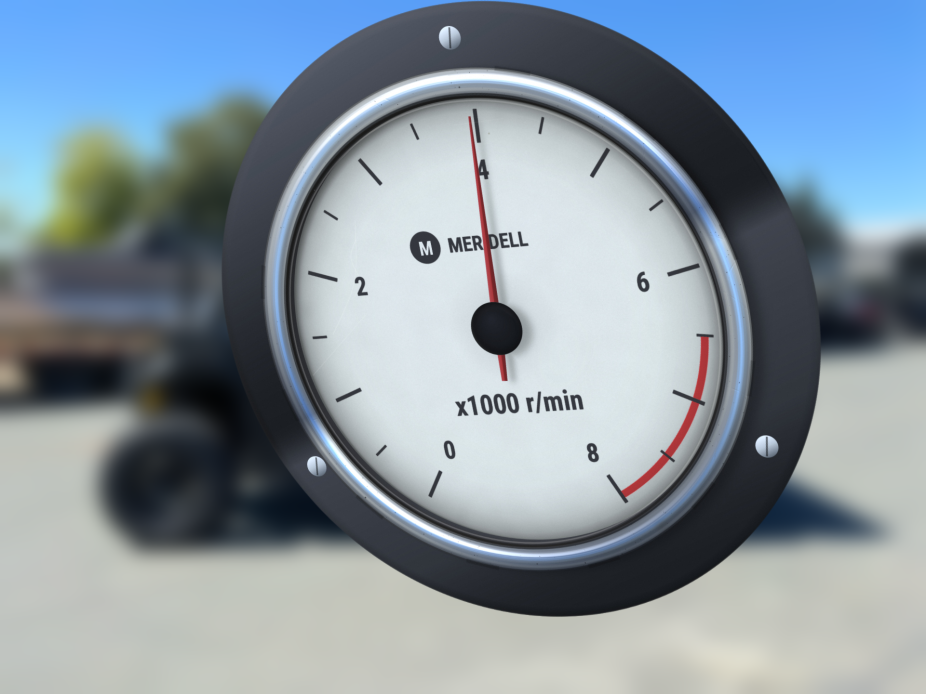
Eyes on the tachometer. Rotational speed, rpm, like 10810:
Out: 4000
